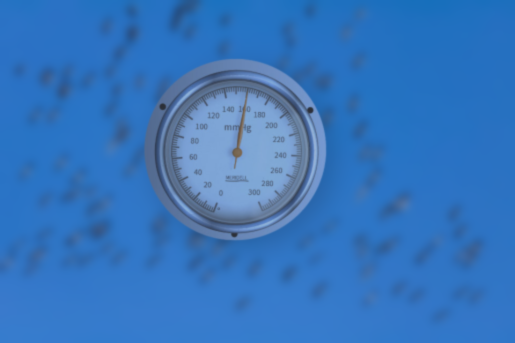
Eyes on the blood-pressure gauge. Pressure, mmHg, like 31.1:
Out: 160
